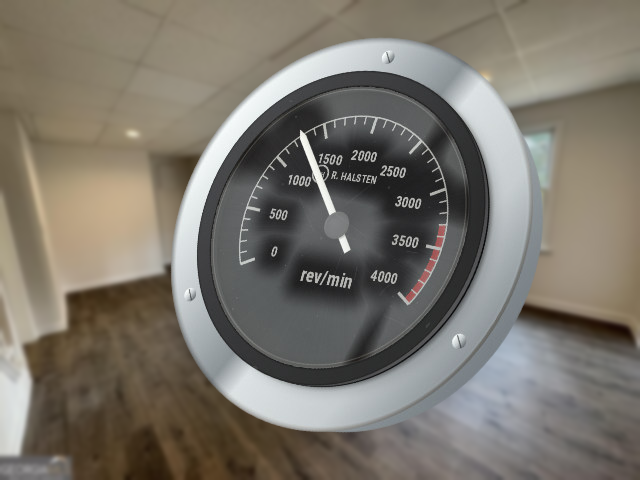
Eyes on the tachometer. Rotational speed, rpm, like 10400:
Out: 1300
